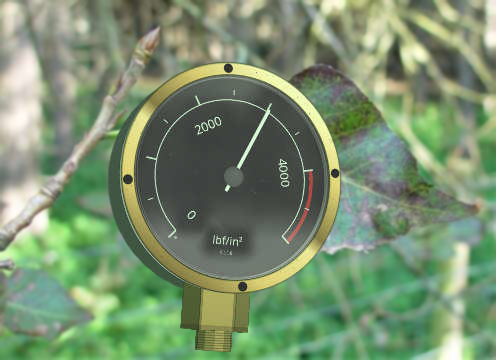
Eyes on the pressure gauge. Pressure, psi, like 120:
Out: 3000
